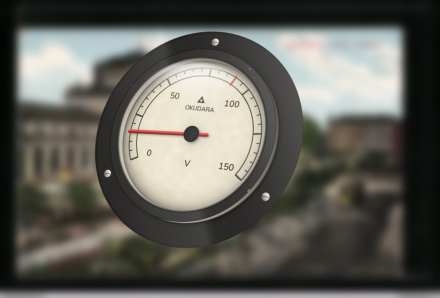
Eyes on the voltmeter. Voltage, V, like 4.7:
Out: 15
